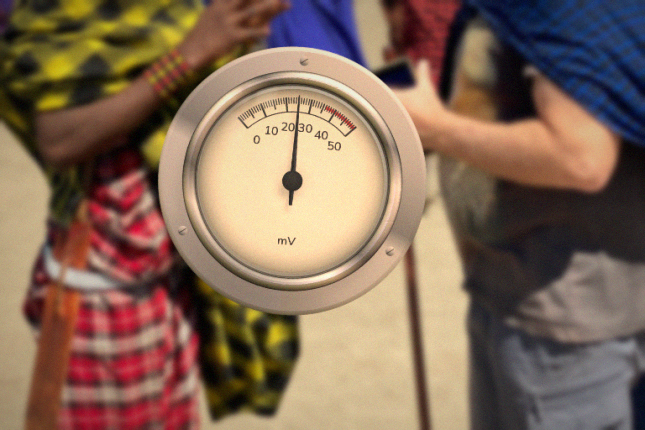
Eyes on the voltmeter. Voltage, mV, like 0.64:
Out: 25
